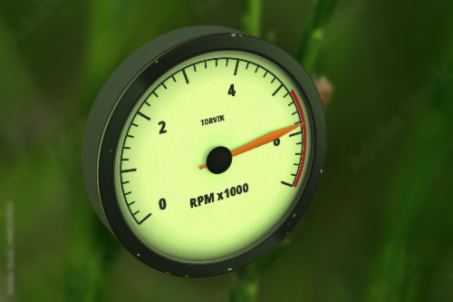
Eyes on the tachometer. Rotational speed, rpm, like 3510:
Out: 5800
